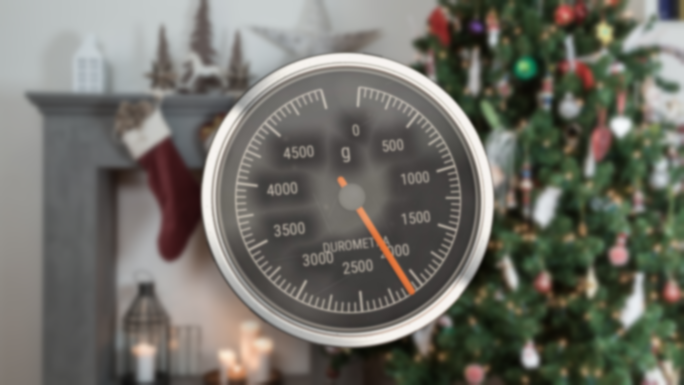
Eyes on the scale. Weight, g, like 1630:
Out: 2100
